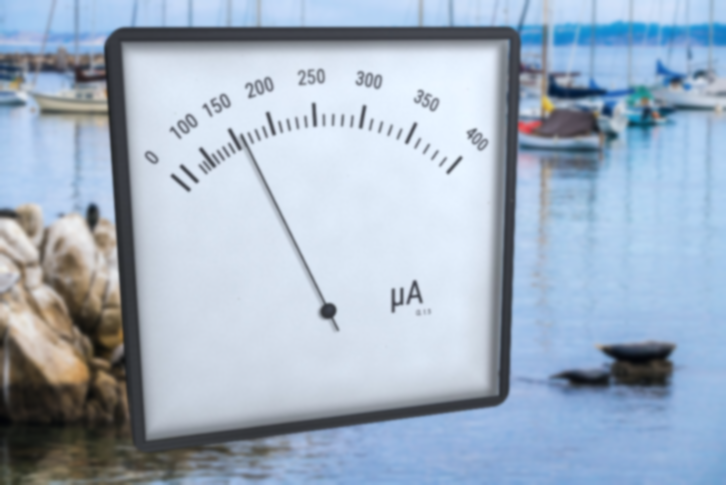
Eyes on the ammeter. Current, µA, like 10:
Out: 160
